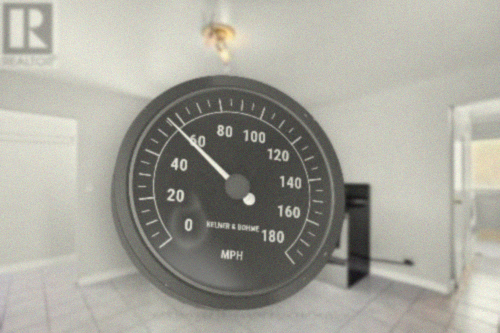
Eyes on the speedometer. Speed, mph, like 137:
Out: 55
